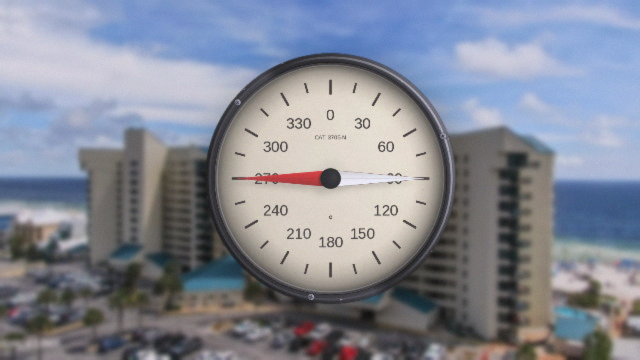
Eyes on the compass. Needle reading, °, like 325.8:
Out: 270
